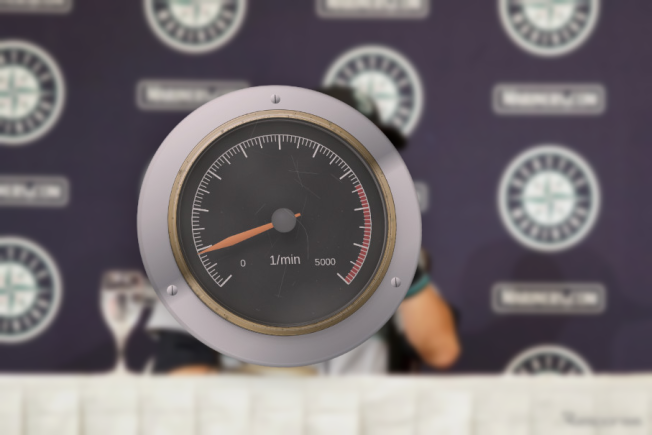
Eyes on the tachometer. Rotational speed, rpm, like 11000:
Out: 450
